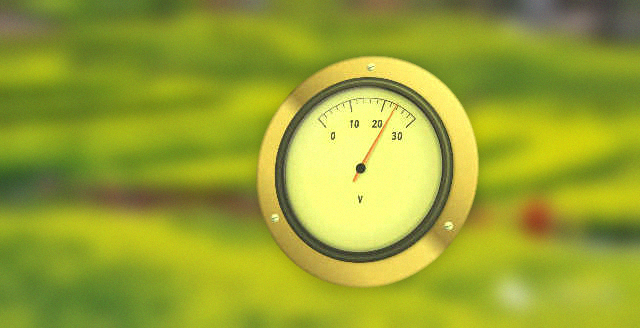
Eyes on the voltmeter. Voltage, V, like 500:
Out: 24
